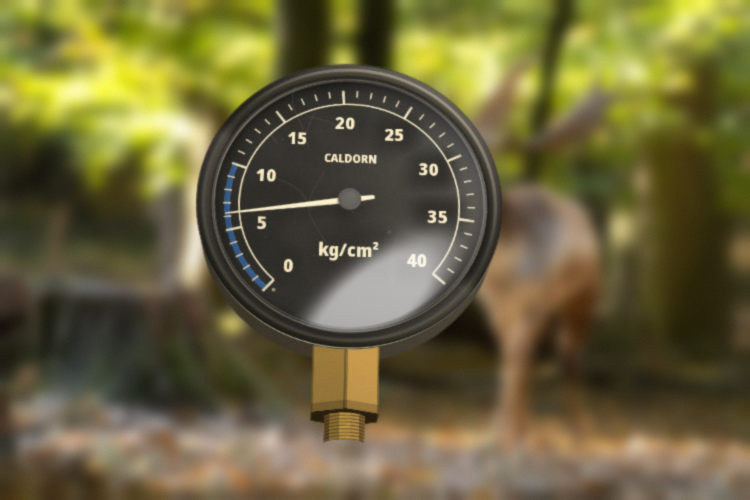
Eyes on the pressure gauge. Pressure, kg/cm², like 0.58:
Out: 6
